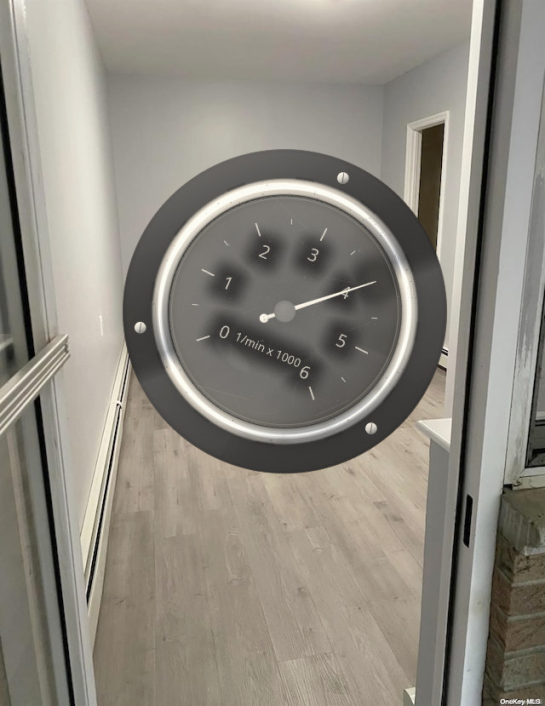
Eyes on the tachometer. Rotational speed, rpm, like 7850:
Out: 4000
